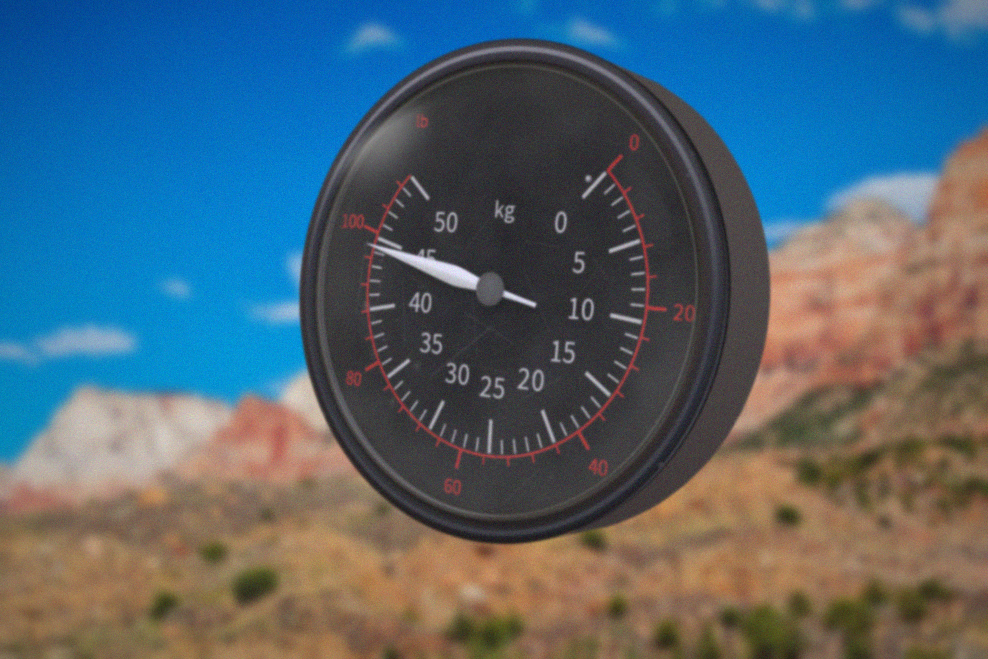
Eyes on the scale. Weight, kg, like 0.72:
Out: 44.5
